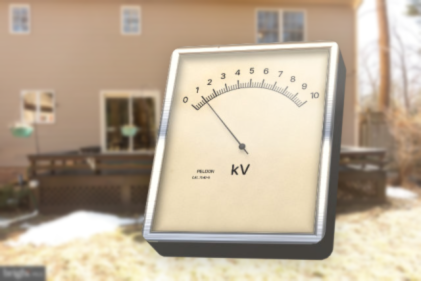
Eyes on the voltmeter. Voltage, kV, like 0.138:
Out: 1
